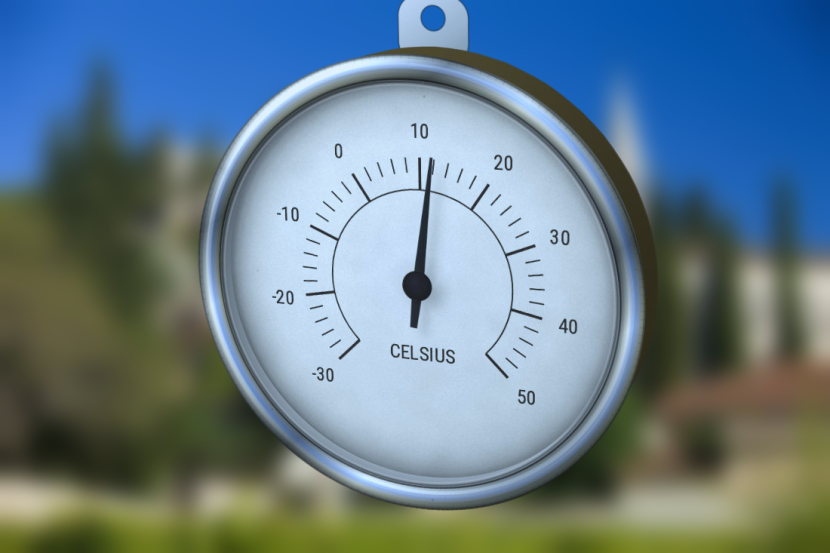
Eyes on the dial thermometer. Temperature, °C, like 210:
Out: 12
